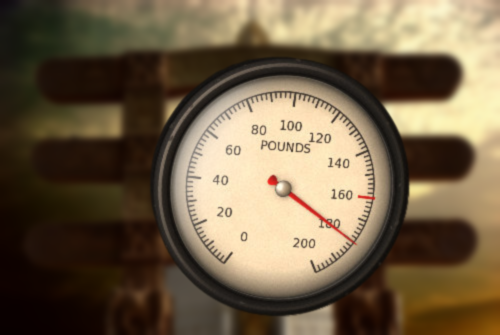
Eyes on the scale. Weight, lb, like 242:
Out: 180
